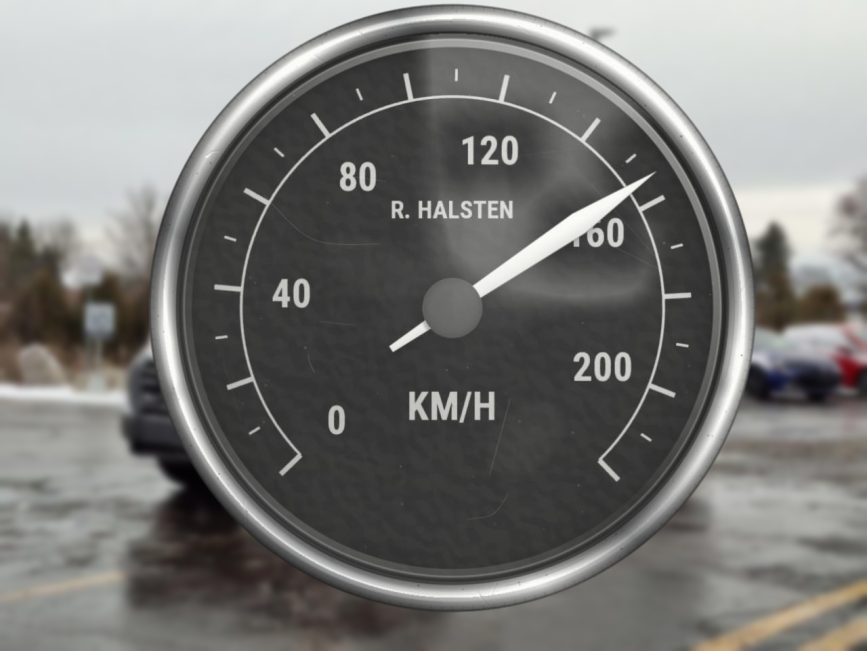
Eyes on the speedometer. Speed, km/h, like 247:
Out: 155
